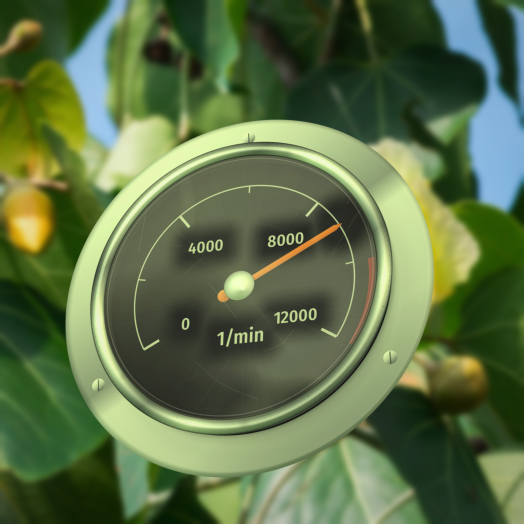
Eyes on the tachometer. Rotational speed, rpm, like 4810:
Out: 9000
